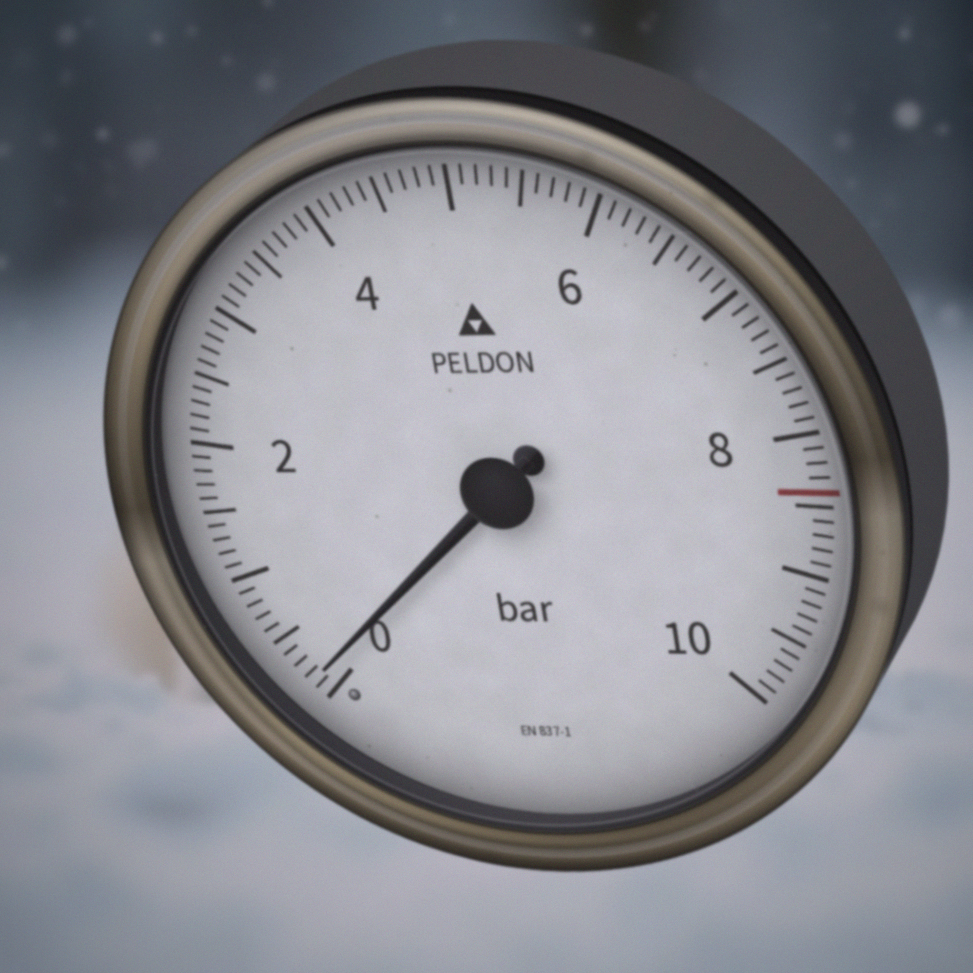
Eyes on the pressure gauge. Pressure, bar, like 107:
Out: 0.15
